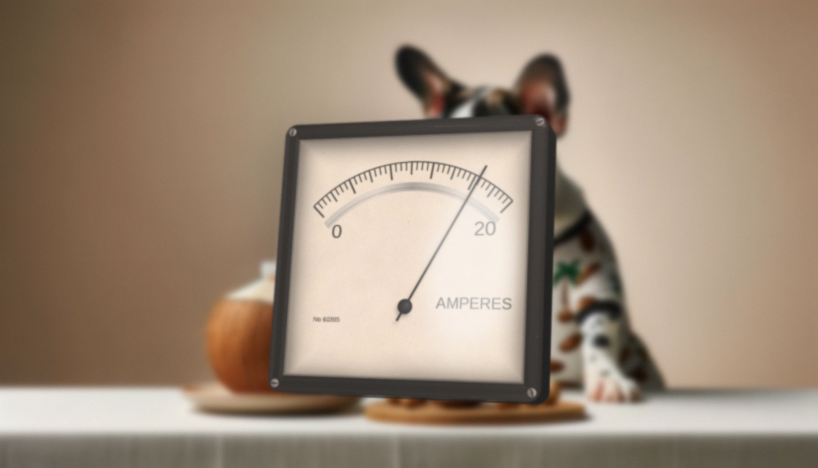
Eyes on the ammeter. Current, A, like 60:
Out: 16.5
